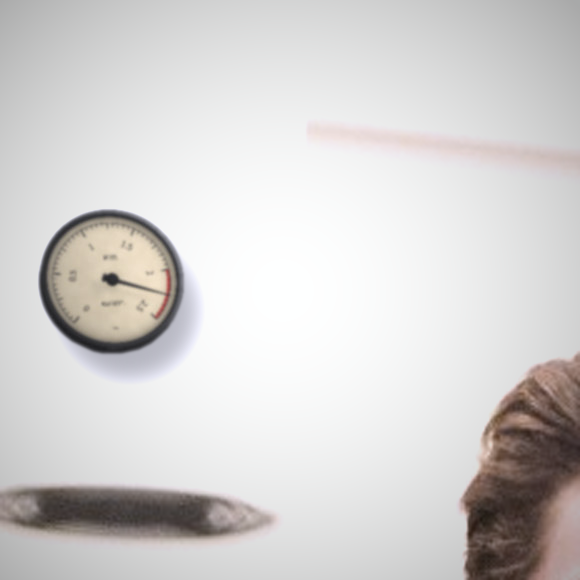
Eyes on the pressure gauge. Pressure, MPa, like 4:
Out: 2.25
